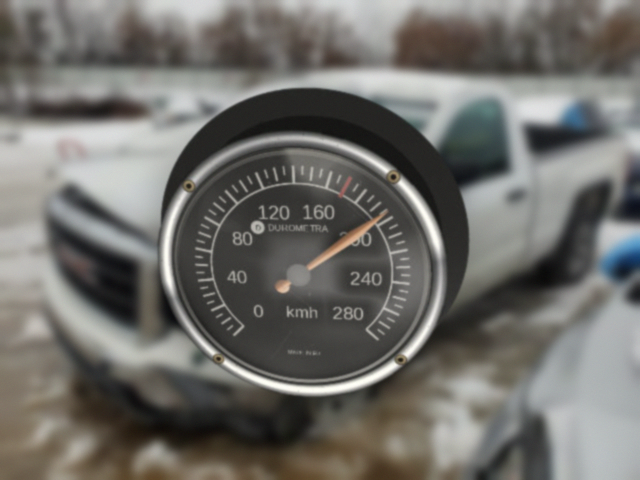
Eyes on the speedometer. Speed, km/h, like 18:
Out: 195
